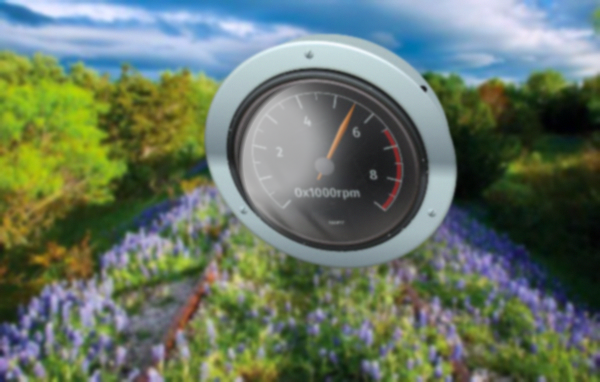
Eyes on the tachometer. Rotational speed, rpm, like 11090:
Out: 5500
